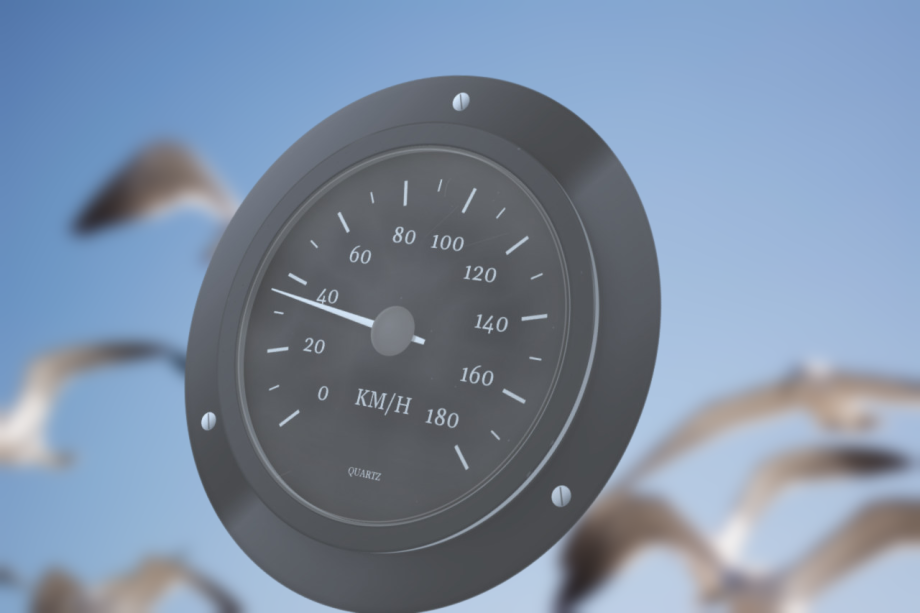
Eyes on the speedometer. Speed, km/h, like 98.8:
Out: 35
